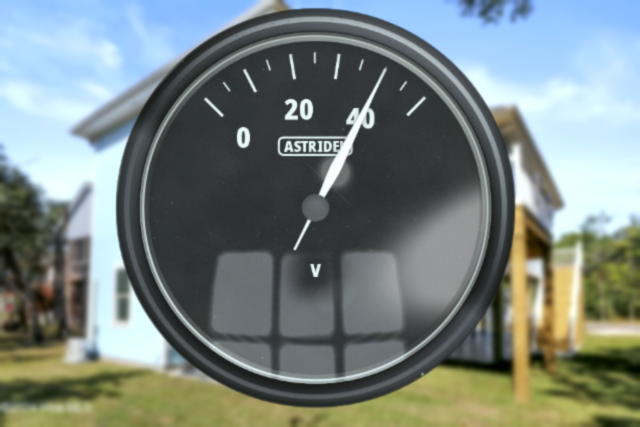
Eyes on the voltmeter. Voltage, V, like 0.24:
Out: 40
